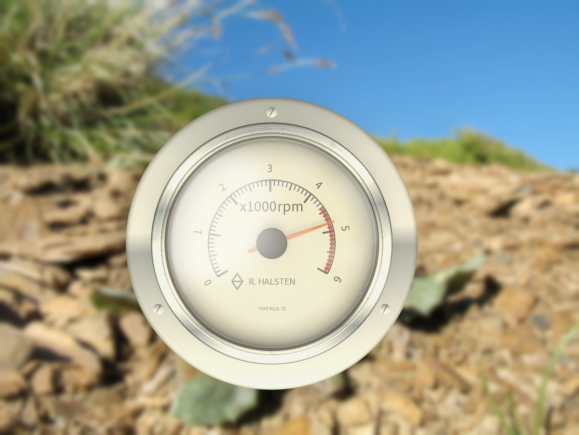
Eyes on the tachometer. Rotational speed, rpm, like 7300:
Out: 4800
